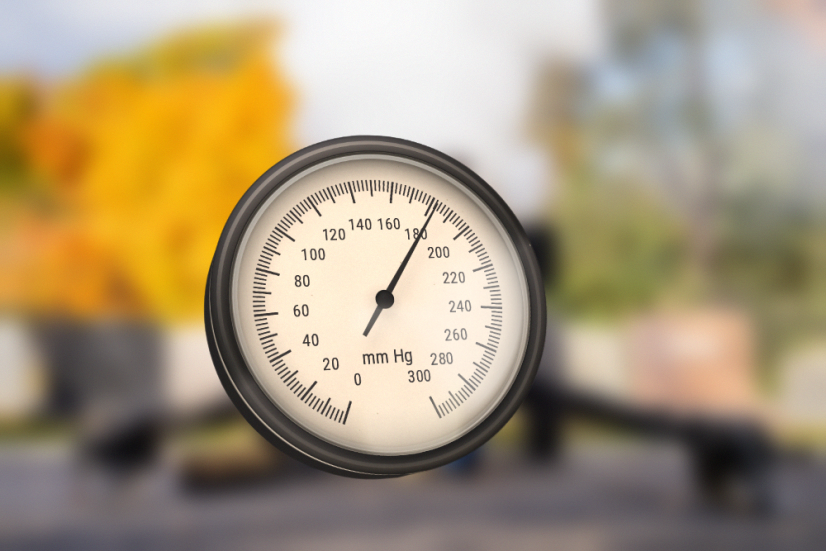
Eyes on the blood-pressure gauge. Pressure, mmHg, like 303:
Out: 182
